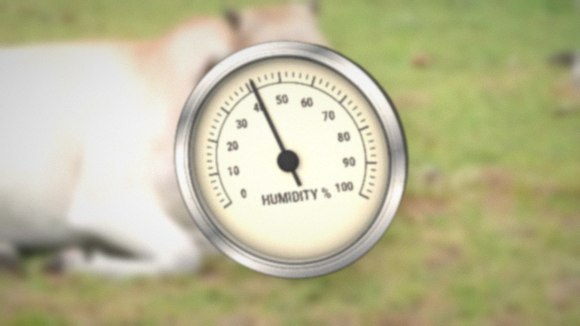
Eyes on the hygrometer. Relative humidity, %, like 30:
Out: 42
